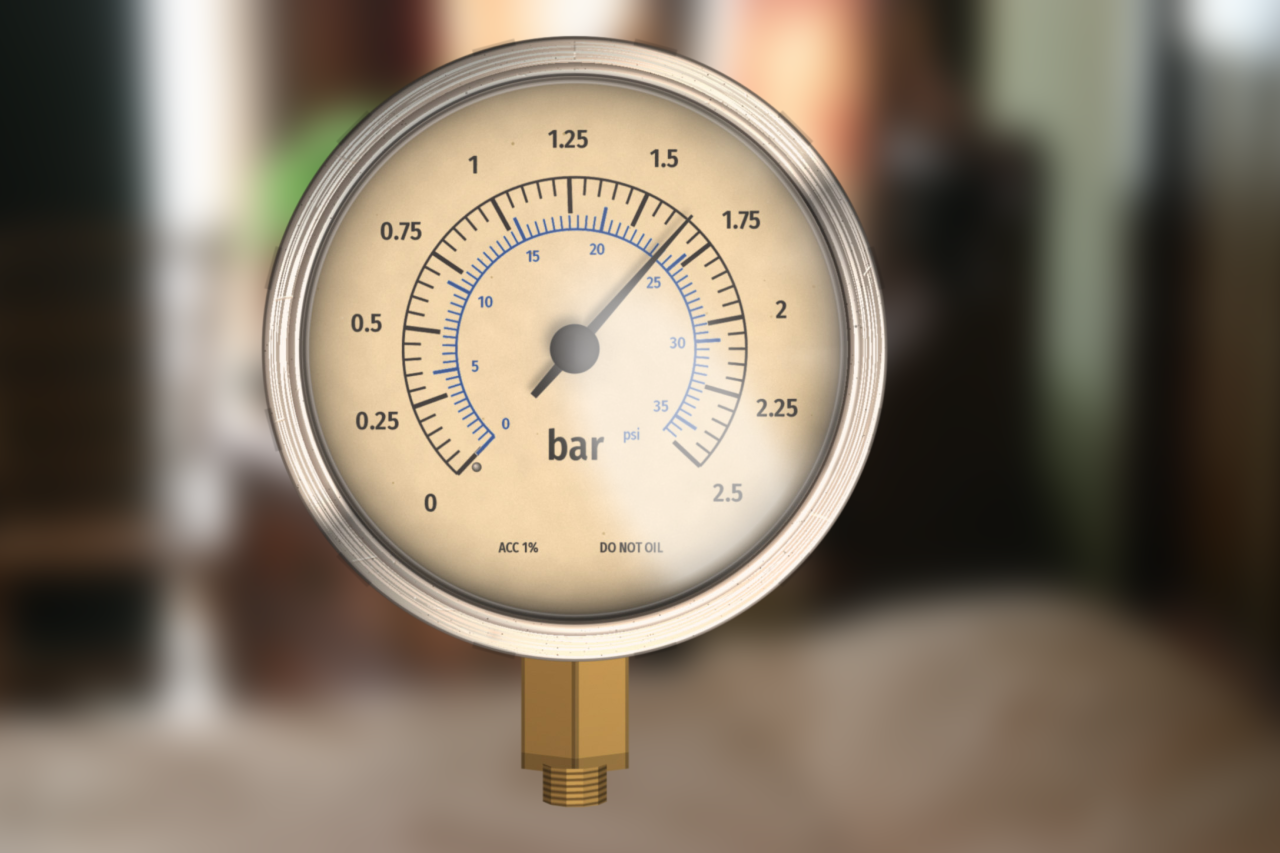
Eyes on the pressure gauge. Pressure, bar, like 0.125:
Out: 1.65
